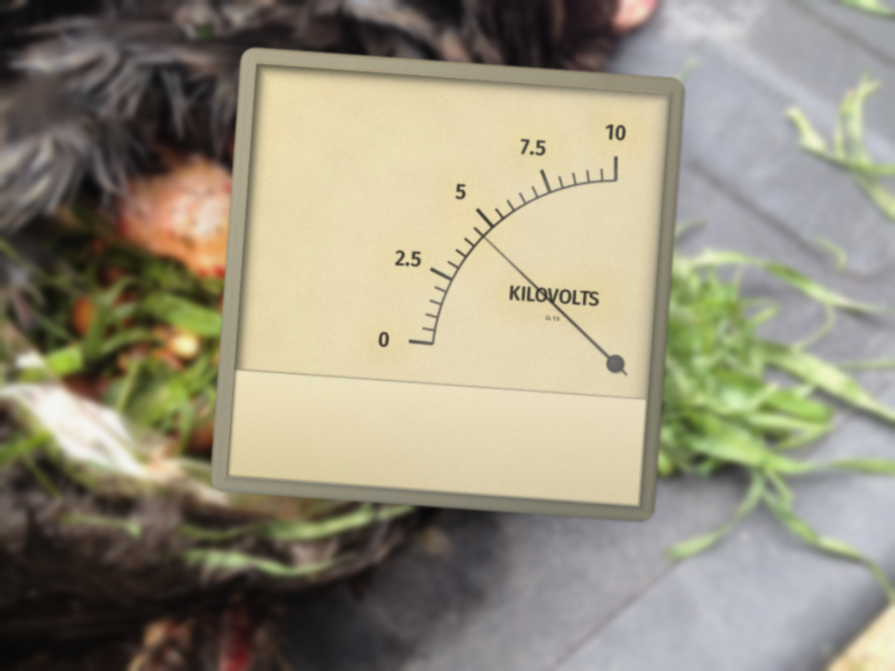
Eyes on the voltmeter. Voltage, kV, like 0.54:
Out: 4.5
